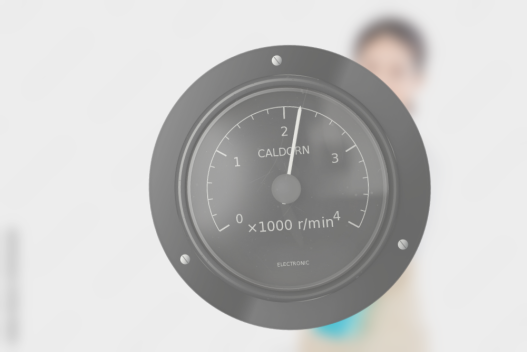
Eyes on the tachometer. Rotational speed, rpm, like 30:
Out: 2200
